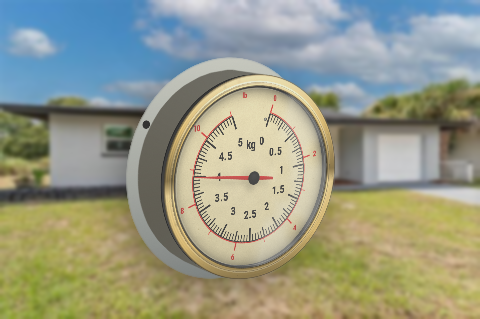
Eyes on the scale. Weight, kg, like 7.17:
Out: 4
